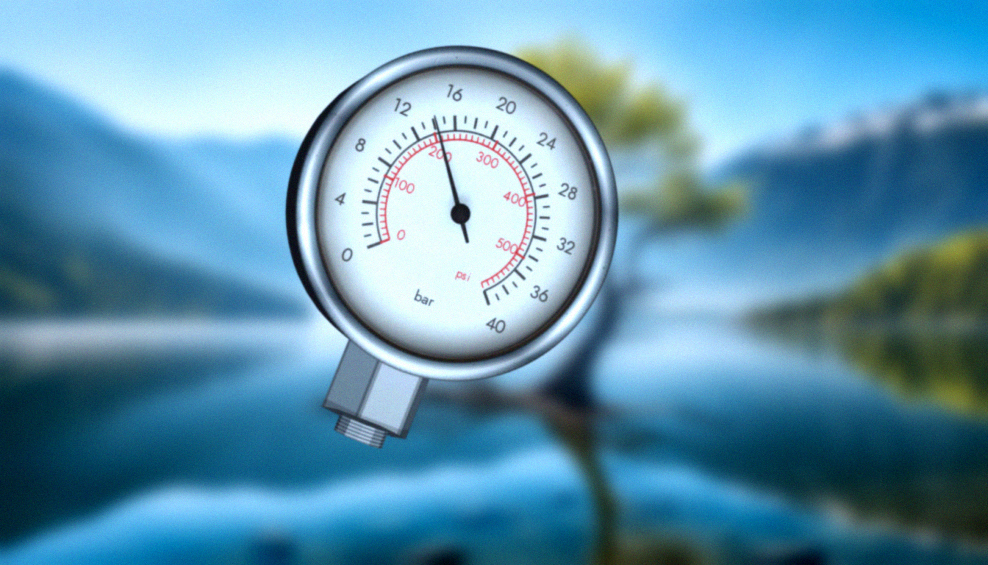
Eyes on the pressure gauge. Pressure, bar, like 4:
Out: 14
